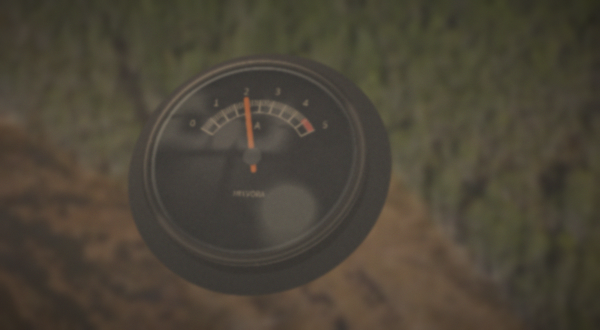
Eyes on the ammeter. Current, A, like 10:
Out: 2
